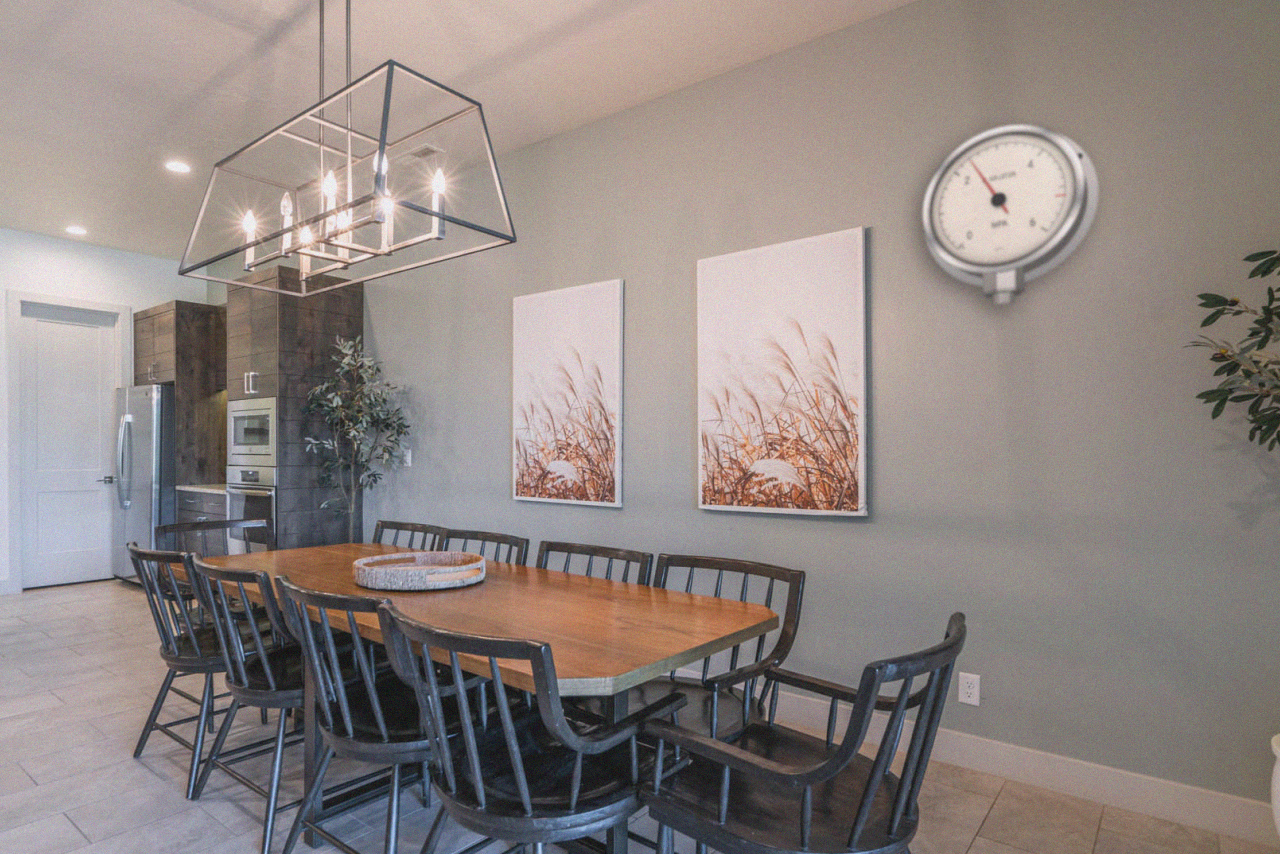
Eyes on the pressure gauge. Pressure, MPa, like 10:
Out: 2.4
